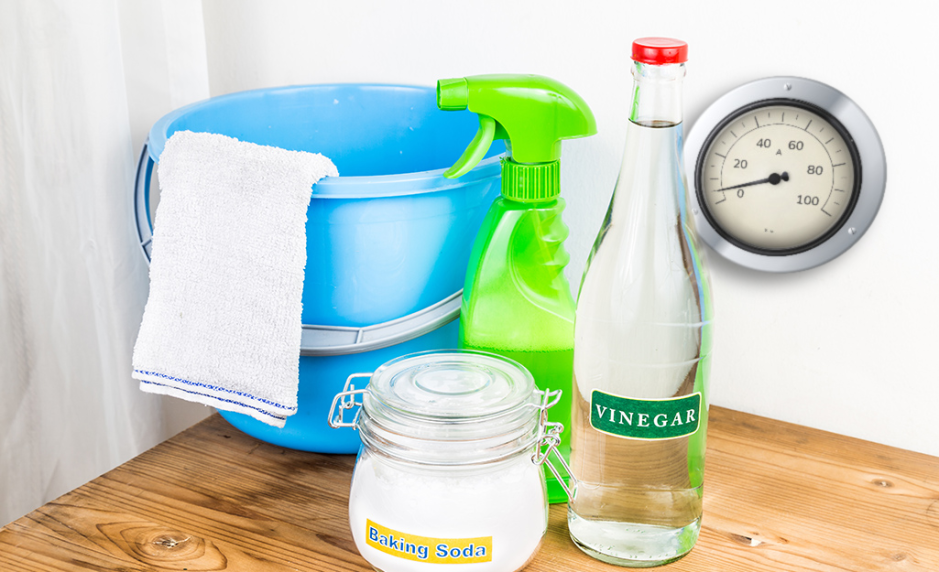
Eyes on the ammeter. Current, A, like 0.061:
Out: 5
